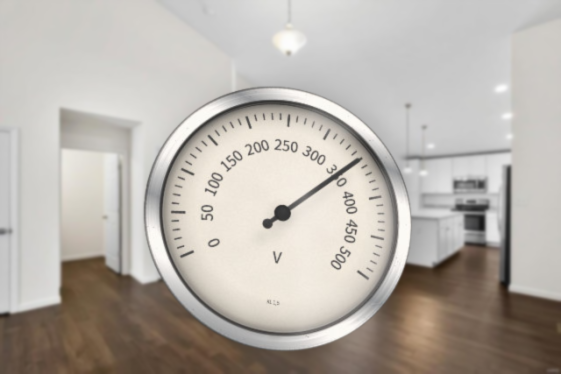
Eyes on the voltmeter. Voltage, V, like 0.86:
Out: 350
